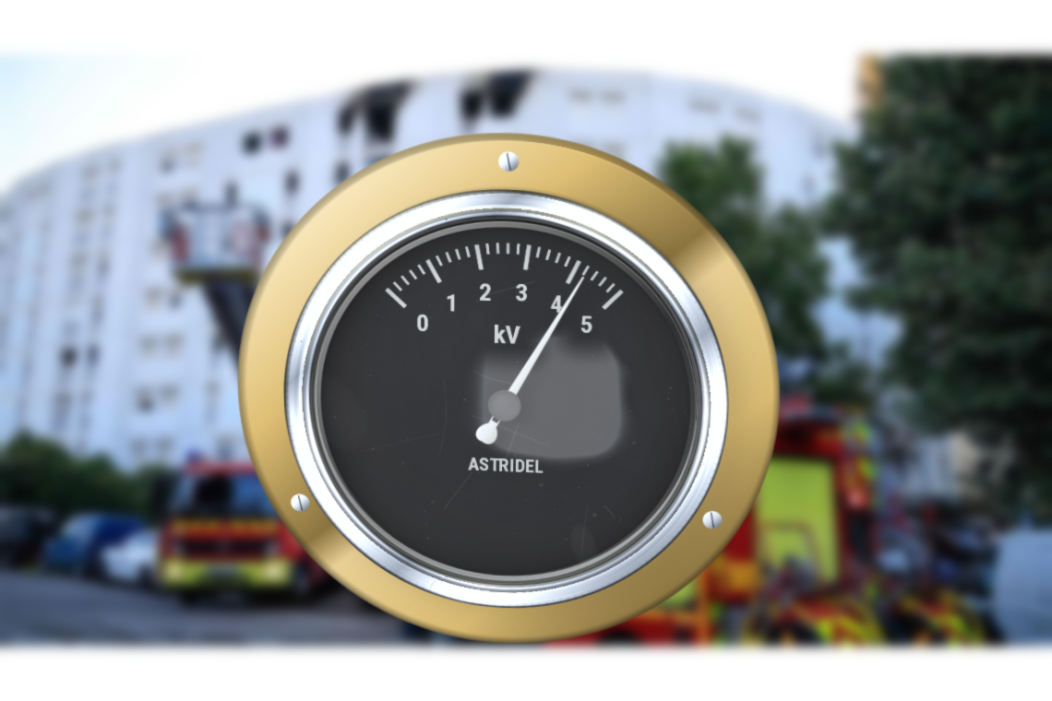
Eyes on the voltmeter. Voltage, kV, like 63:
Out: 4.2
